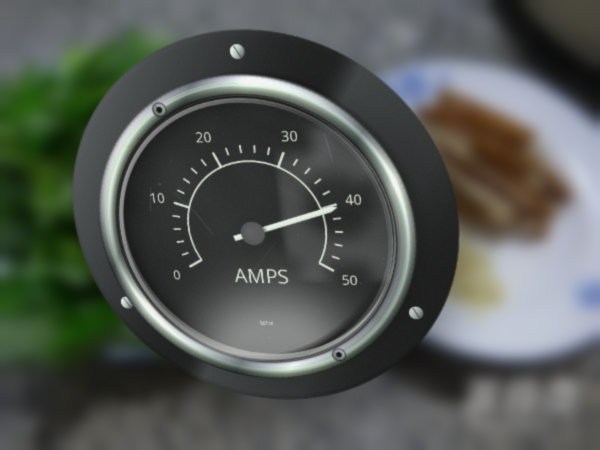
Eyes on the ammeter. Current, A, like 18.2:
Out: 40
